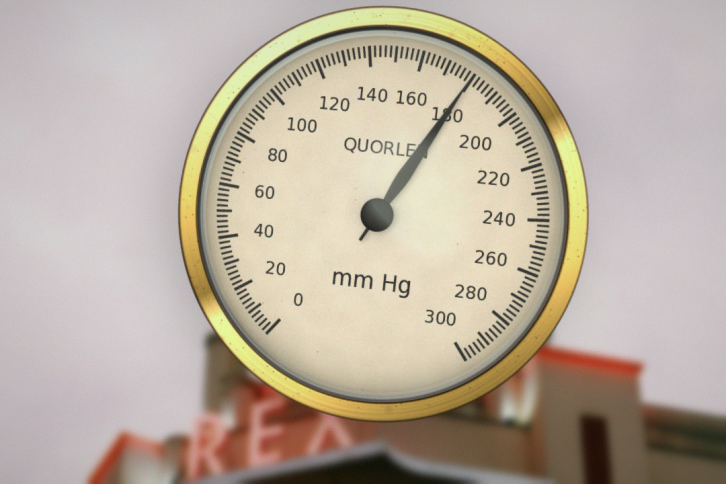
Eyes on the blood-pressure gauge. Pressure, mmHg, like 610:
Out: 180
